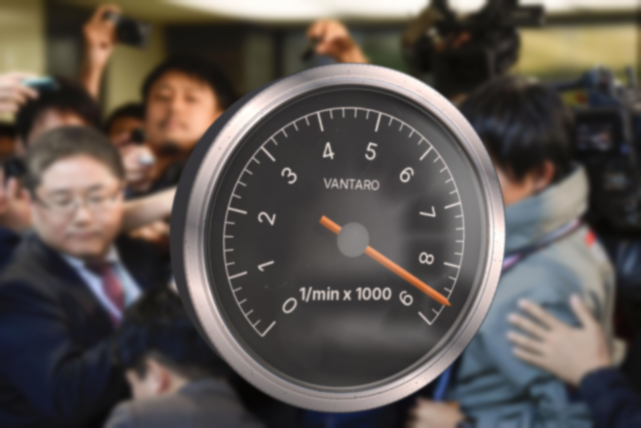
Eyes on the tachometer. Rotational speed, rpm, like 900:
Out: 8600
